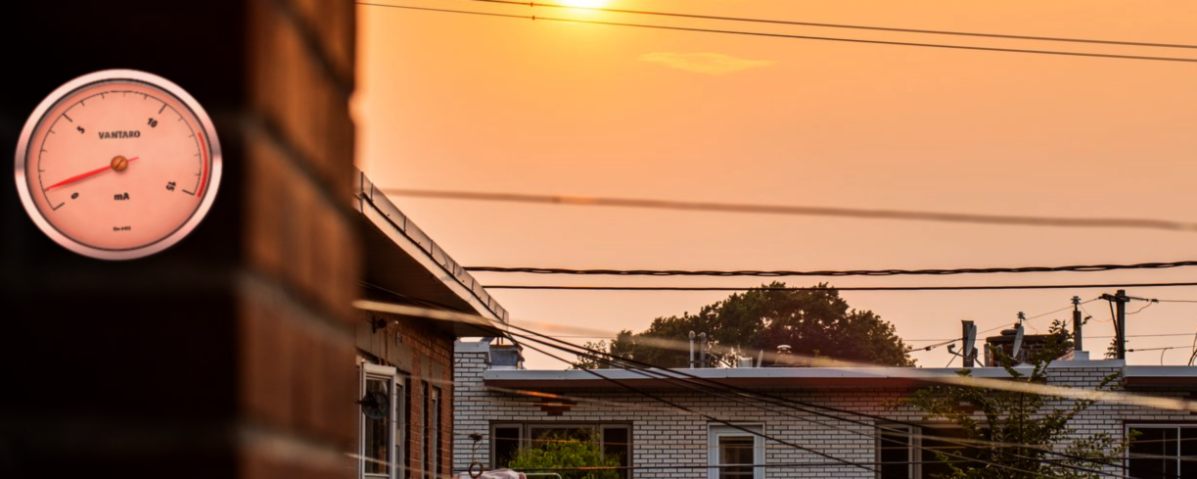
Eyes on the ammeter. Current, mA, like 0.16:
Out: 1
